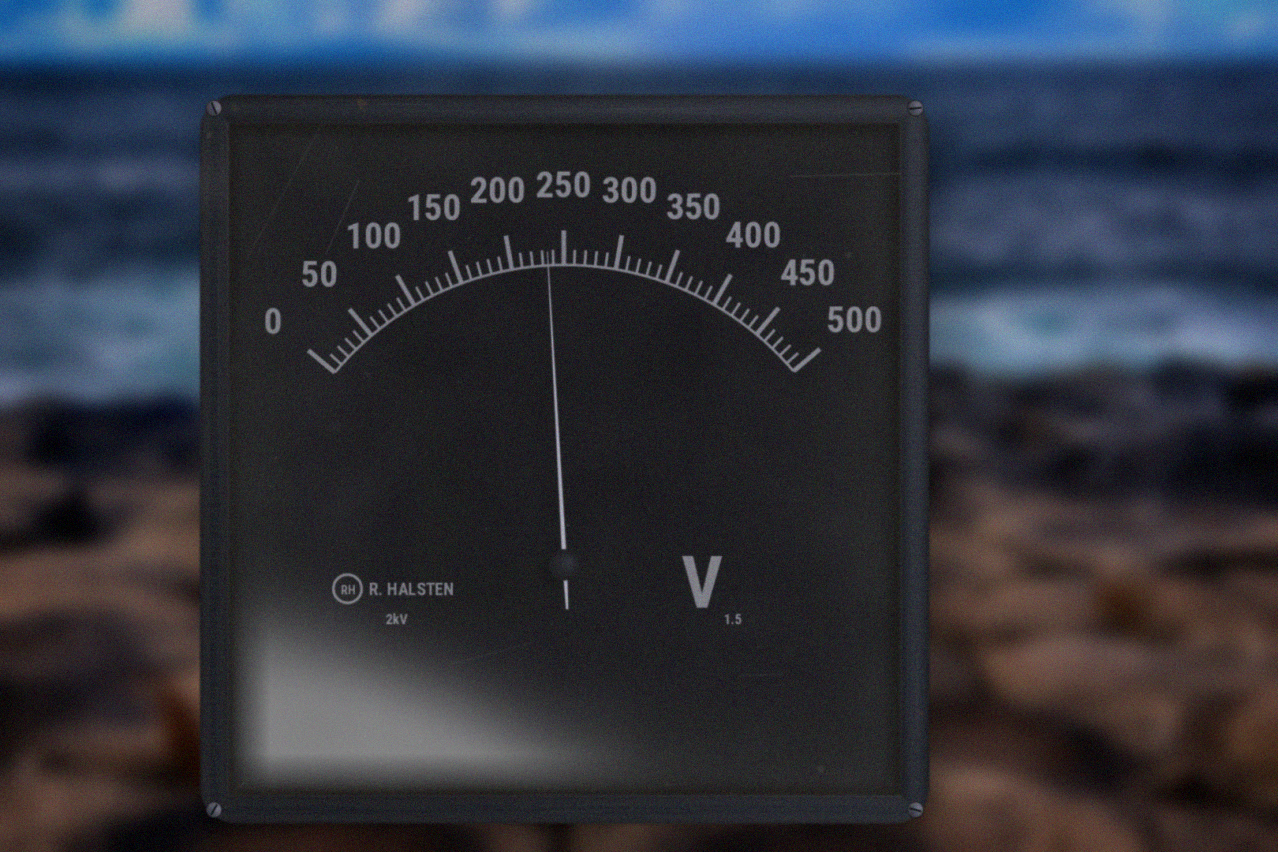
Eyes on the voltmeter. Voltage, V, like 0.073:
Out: 235
